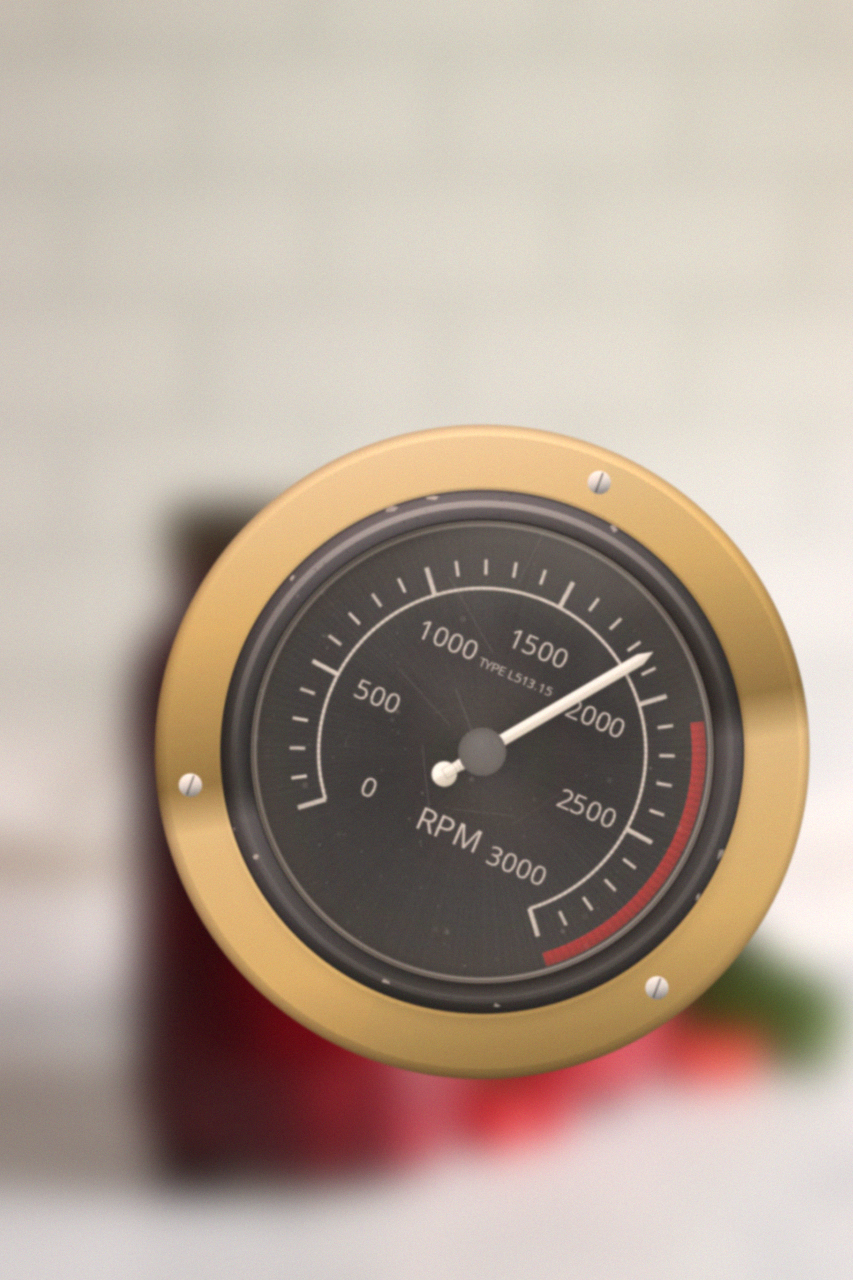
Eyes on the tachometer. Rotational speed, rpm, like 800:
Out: 1850
